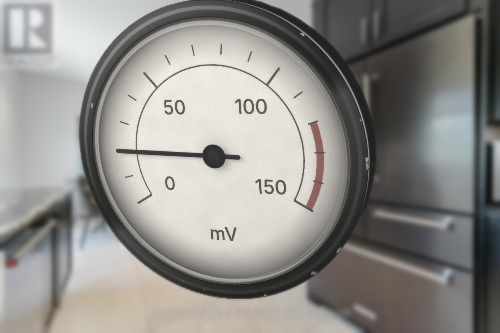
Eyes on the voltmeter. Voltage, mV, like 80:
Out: 20
